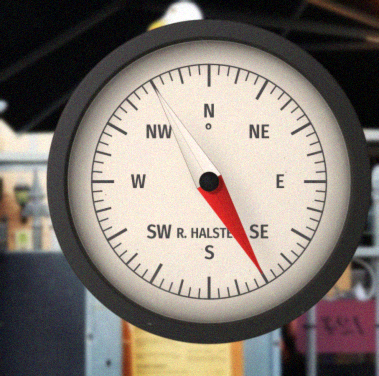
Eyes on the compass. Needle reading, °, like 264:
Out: 150
